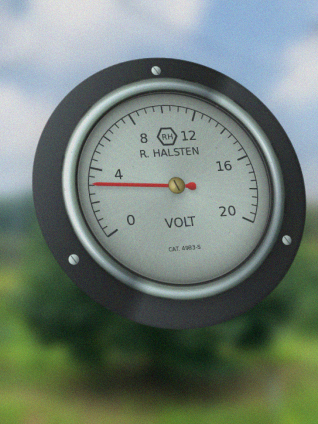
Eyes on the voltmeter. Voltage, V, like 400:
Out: 3
